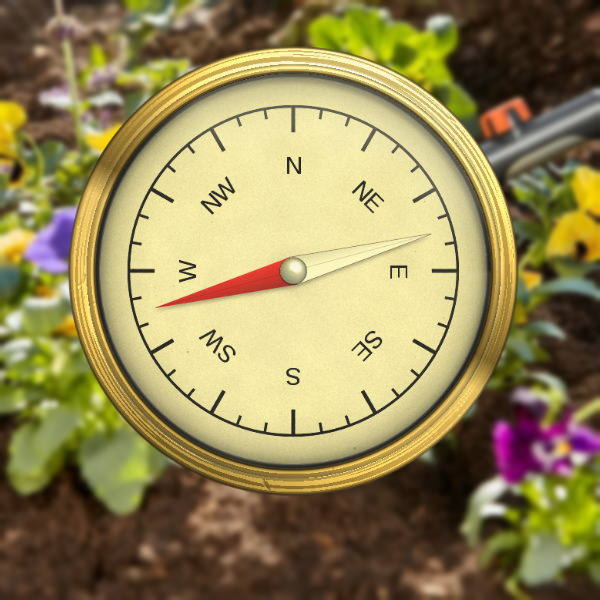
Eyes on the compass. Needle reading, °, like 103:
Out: 255
